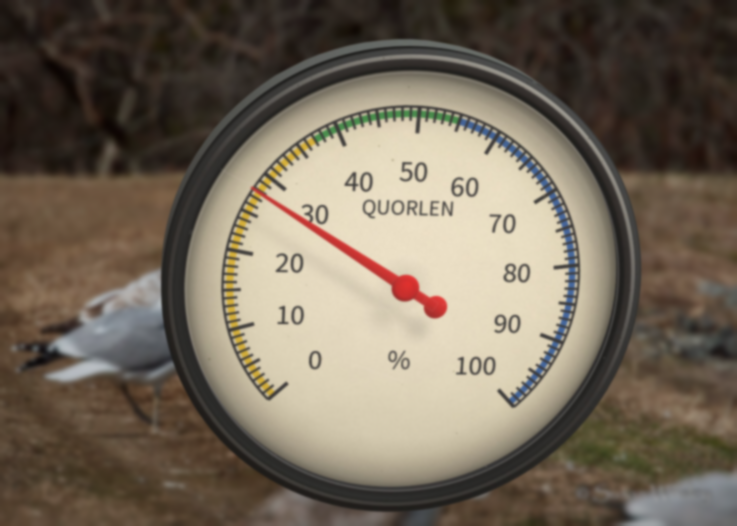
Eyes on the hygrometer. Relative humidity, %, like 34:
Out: 28
